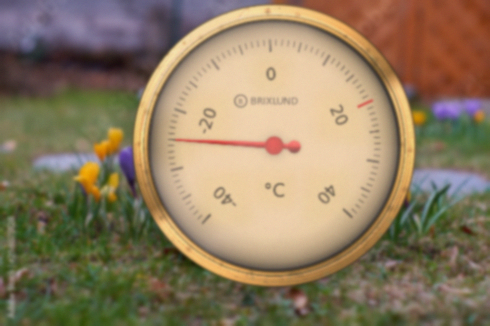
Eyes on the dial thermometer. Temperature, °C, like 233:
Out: -25
